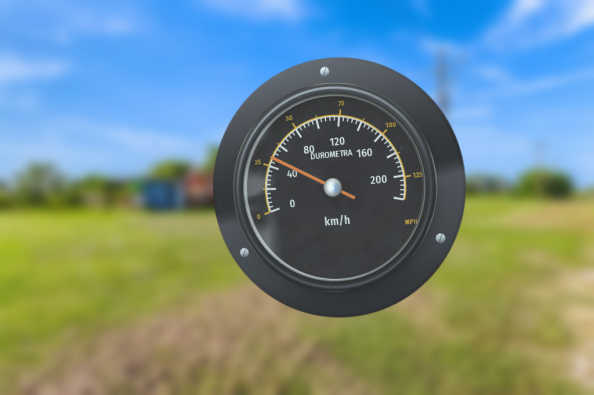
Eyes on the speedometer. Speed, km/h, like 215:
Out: 48
